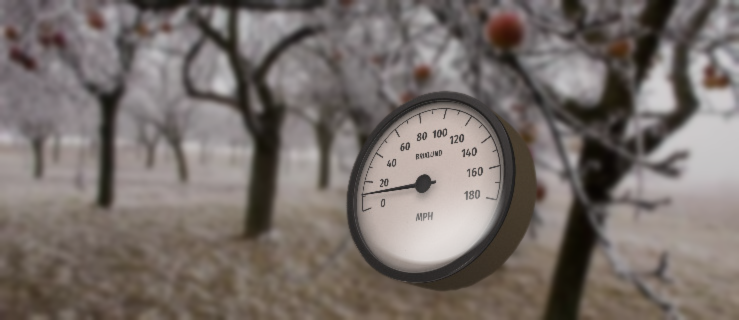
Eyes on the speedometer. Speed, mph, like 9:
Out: 10
